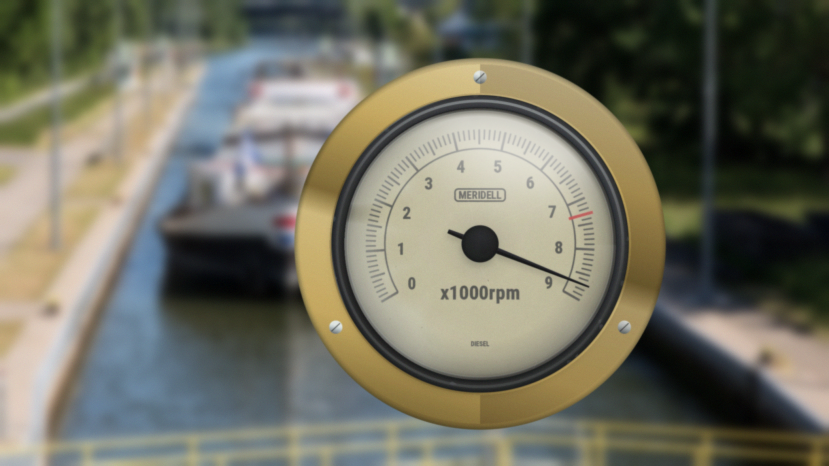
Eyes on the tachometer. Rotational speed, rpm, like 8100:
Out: 8700
